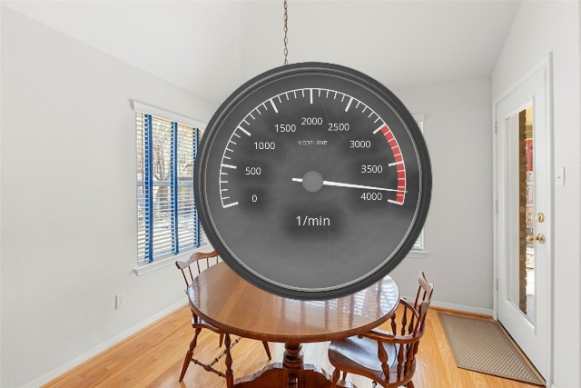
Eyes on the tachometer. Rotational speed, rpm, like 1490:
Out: 3850
